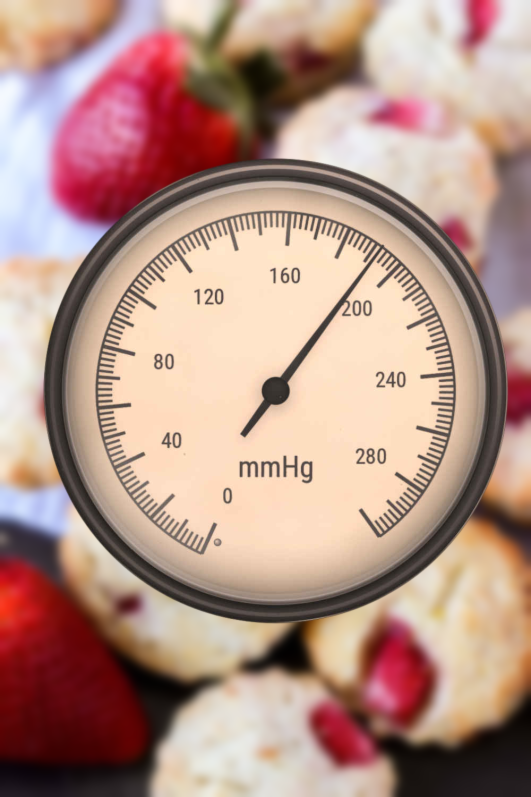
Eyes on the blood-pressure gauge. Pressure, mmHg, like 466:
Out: 192
